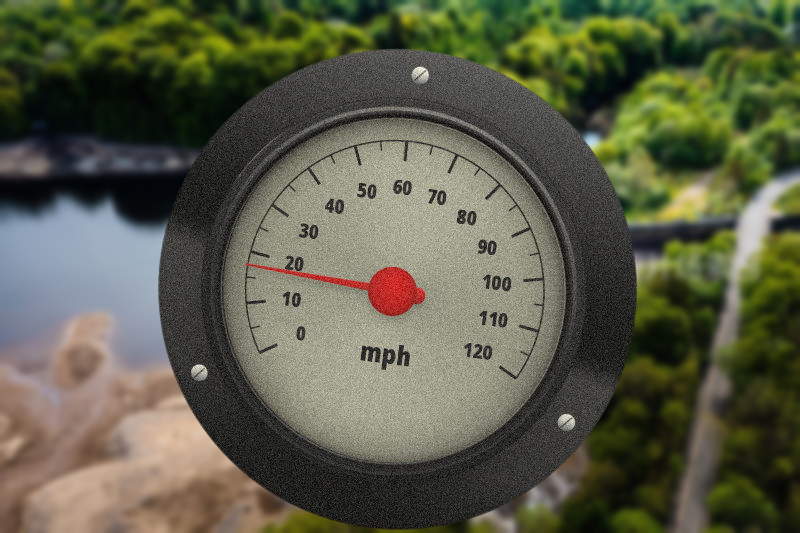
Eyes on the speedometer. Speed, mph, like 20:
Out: 17.5
